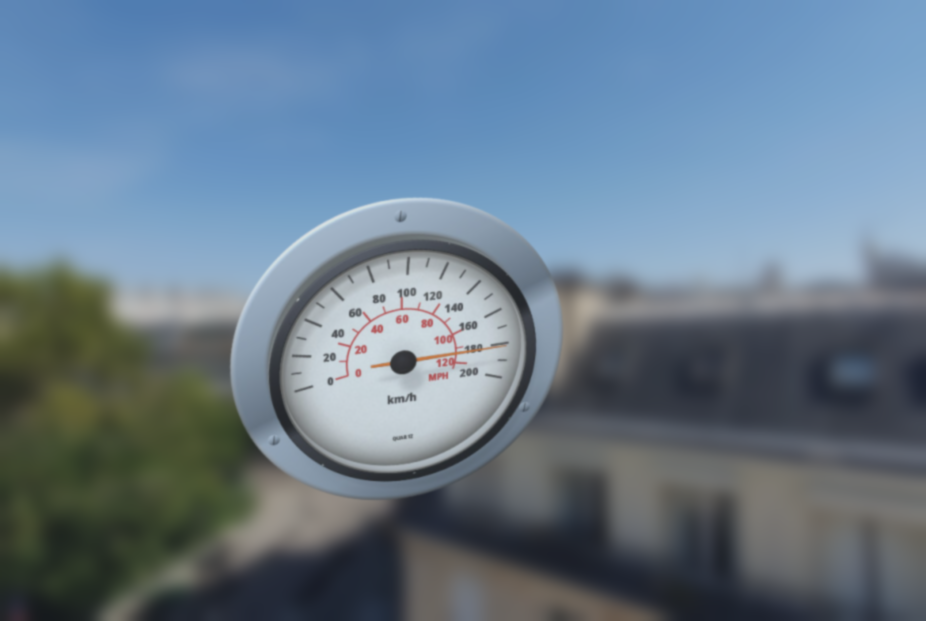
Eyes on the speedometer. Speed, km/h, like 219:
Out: 180
